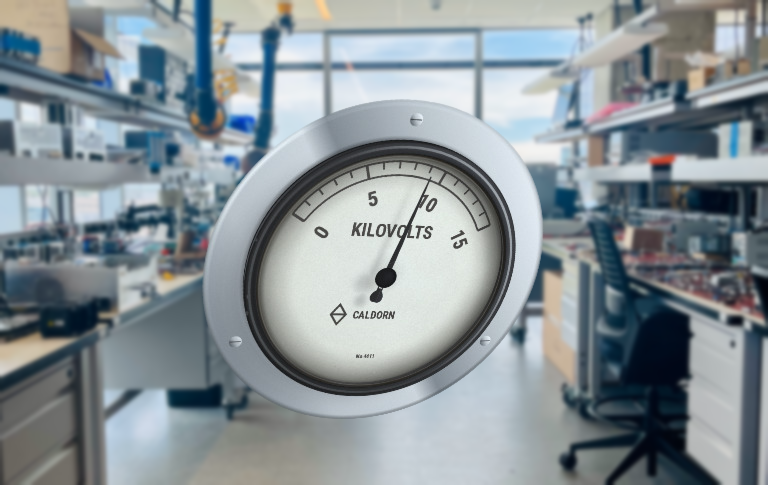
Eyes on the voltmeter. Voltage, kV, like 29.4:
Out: 9
